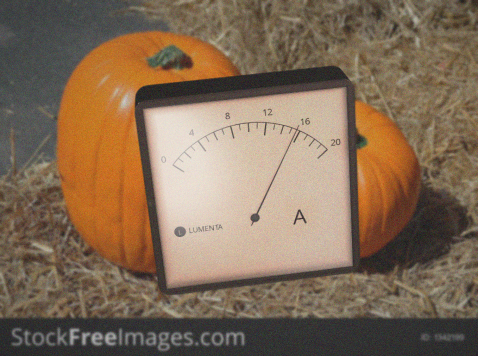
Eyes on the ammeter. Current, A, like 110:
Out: 15.5
